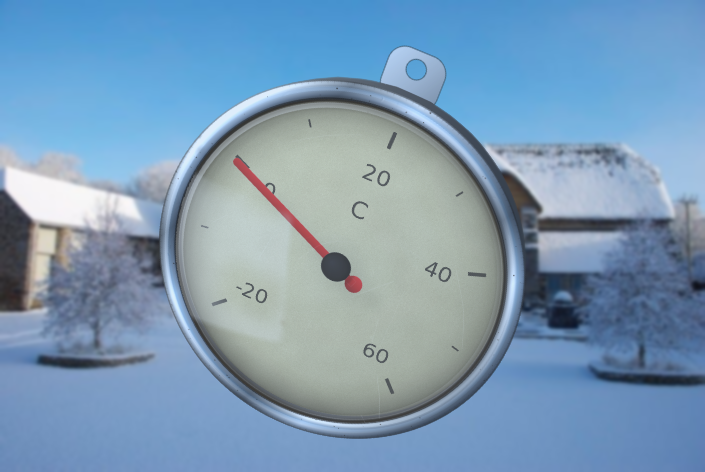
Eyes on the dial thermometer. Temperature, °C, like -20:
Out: 0
